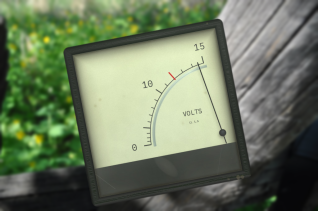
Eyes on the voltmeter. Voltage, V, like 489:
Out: 14.5
